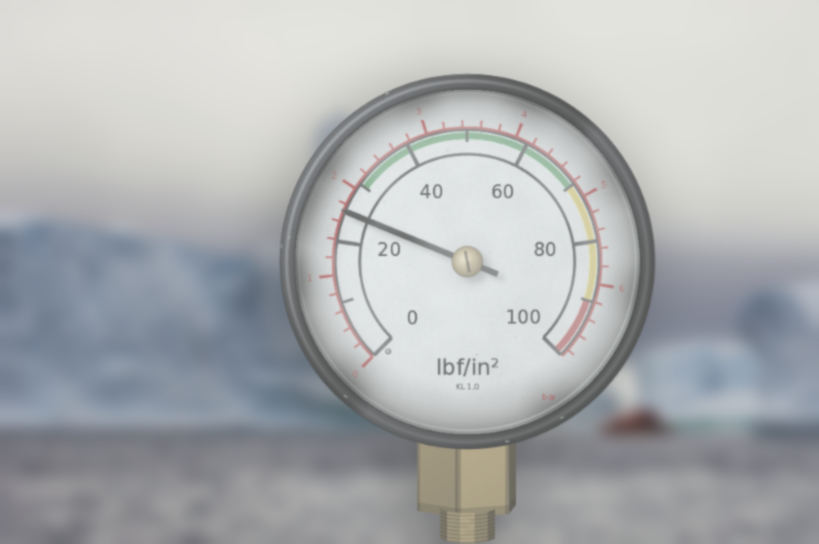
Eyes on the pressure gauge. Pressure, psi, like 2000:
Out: 25
